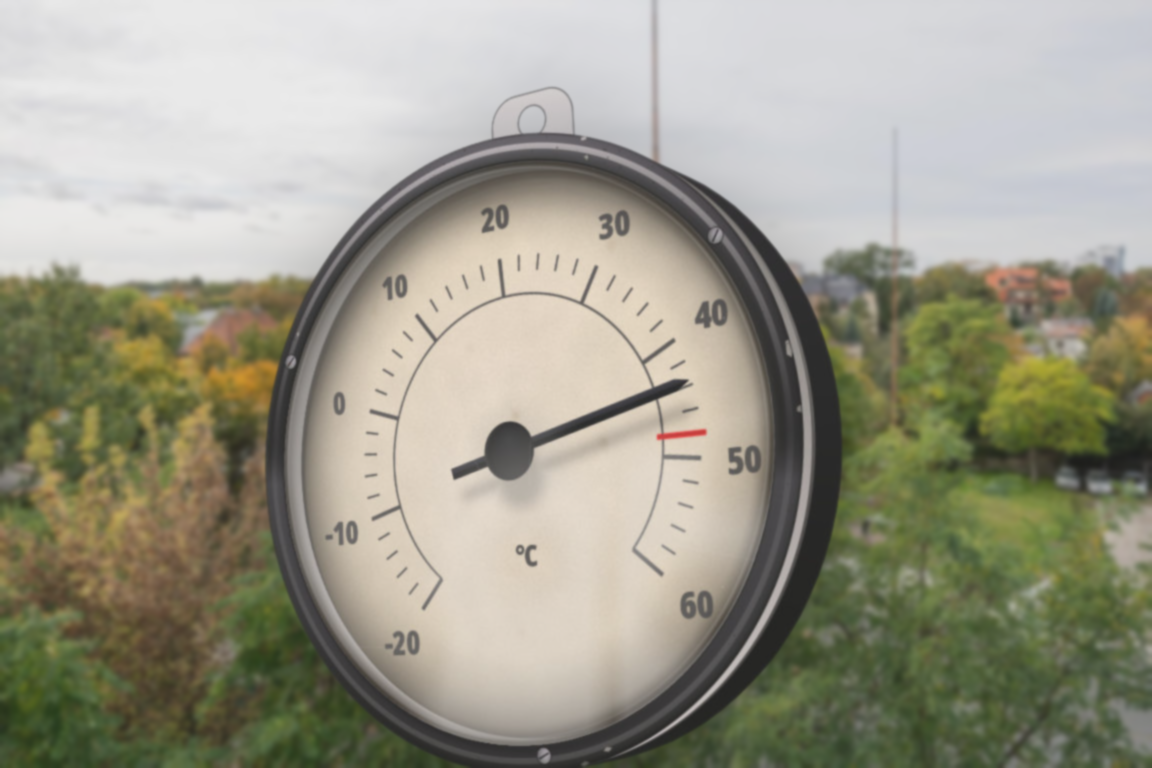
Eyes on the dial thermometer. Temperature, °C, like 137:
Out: 44
